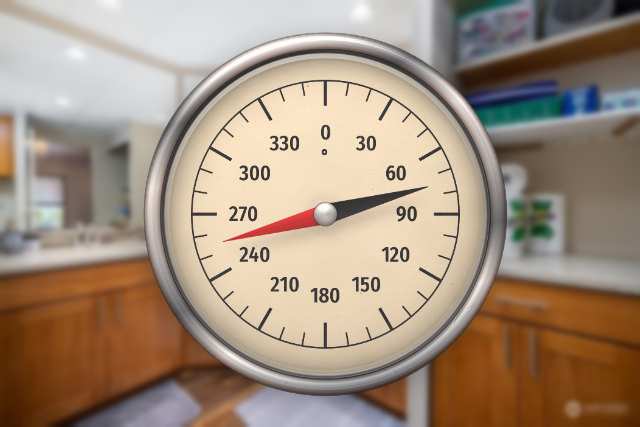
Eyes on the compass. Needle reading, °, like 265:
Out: 255
